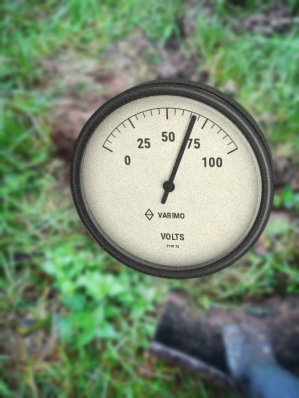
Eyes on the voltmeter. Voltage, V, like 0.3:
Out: 67.5
